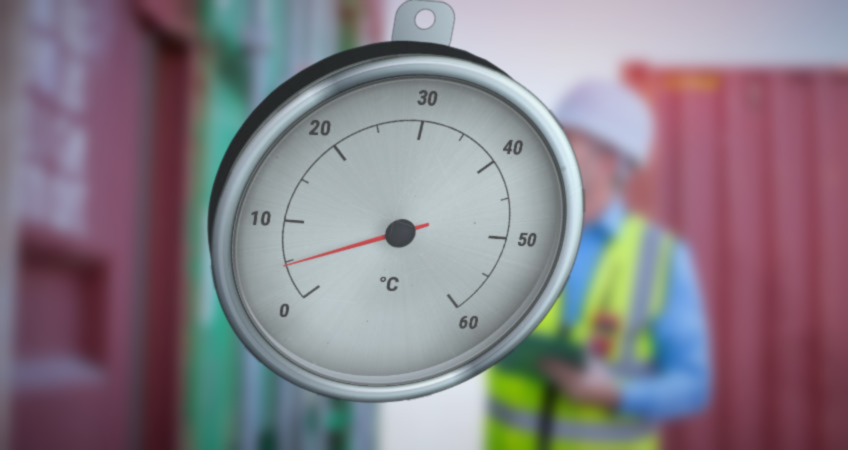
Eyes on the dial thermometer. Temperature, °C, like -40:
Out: 5
